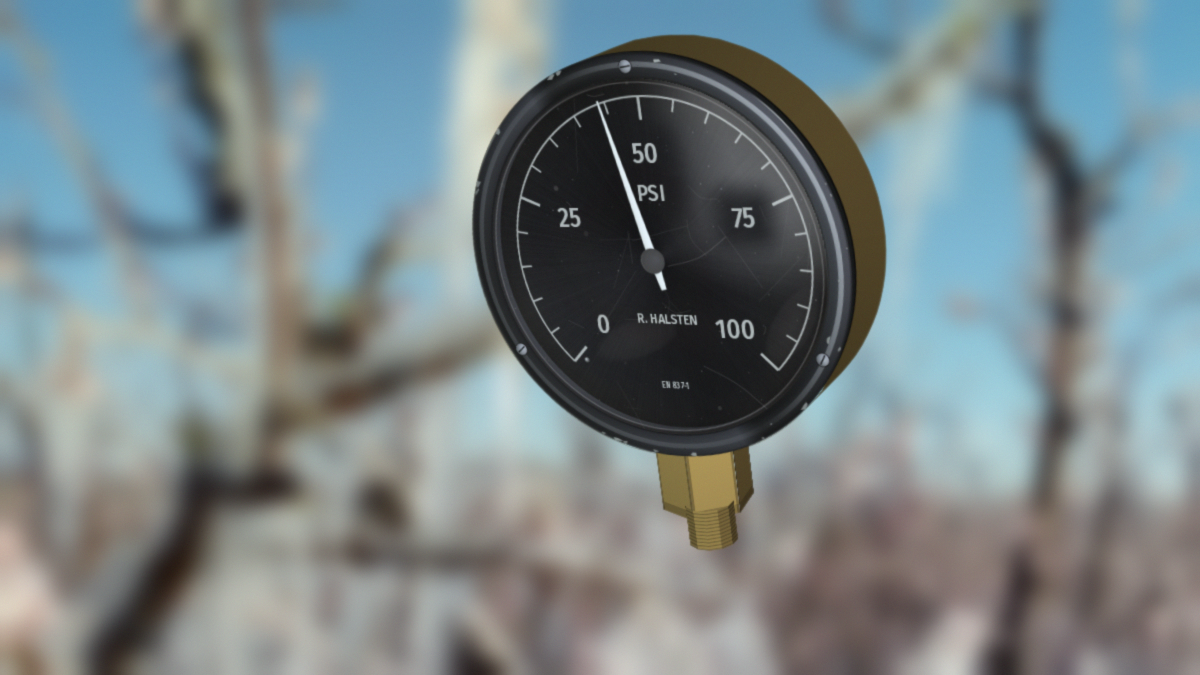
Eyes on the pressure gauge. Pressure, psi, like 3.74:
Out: 45
